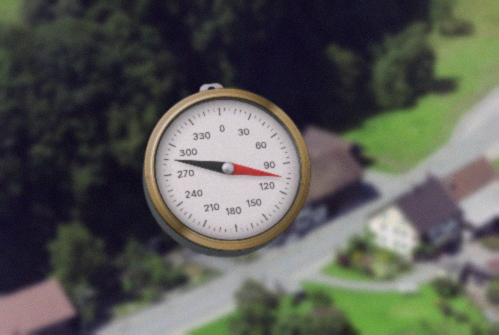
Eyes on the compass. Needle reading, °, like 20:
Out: 105
